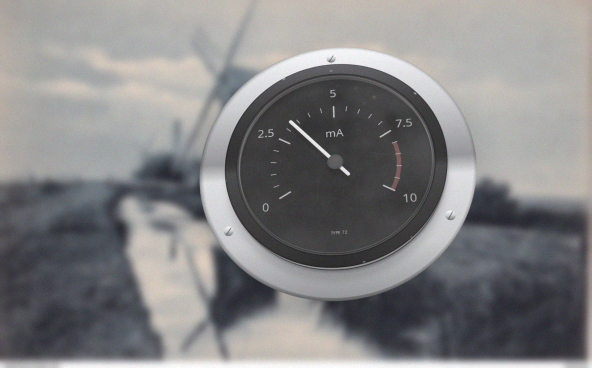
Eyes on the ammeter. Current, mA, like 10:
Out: 3.25
